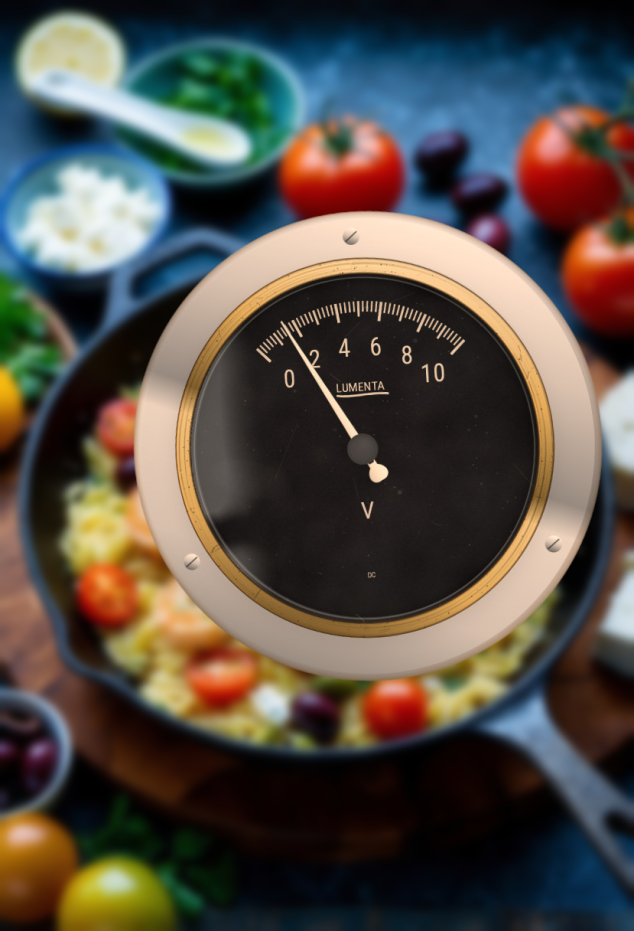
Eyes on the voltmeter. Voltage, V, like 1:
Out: 1.6
